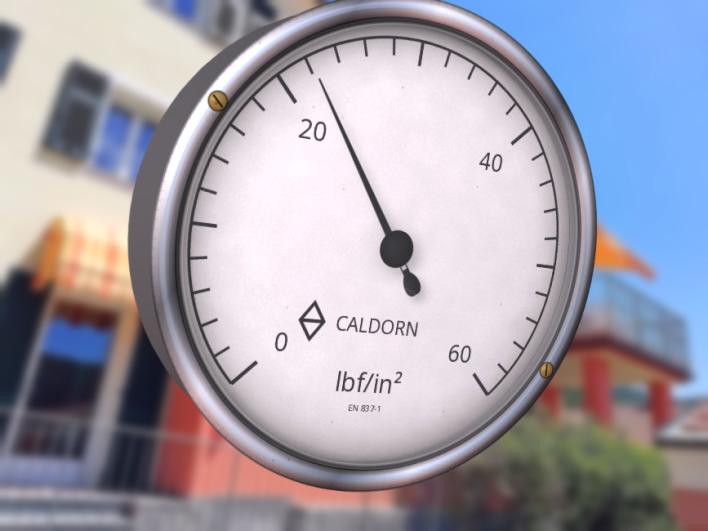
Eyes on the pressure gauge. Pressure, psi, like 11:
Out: 22
